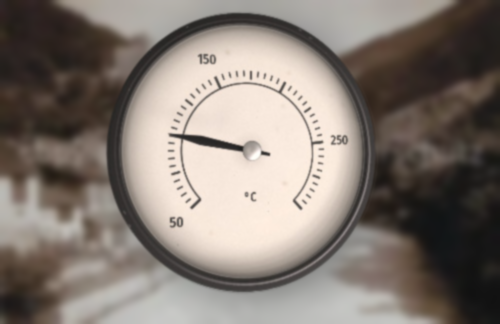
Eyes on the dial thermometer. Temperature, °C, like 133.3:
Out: 100
